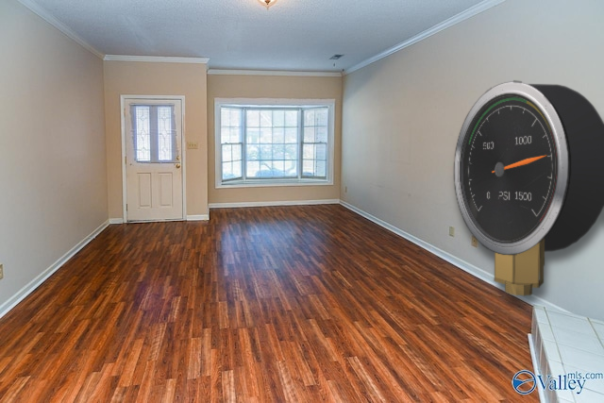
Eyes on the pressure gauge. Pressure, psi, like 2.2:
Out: 1200
